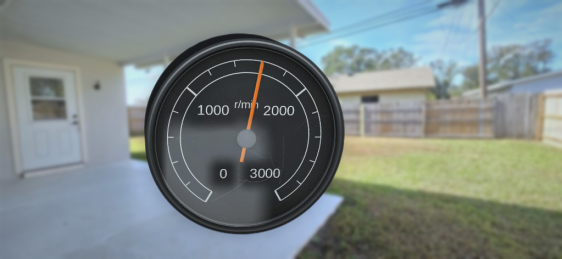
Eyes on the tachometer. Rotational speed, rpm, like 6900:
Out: 1600
